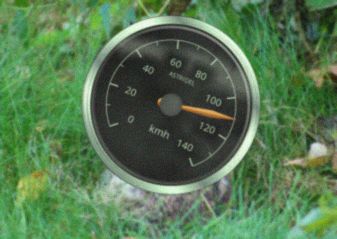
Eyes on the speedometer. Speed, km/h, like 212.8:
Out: 110
